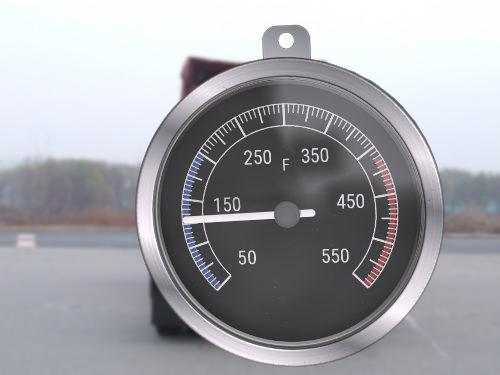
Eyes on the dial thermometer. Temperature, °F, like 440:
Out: 130
